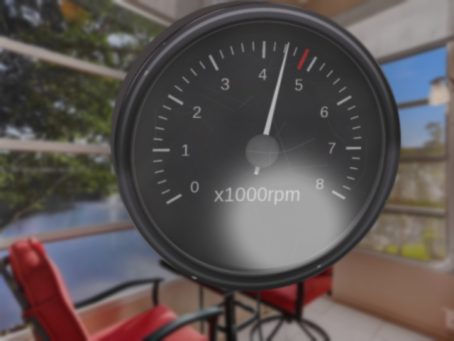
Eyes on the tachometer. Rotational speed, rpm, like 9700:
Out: 4400
